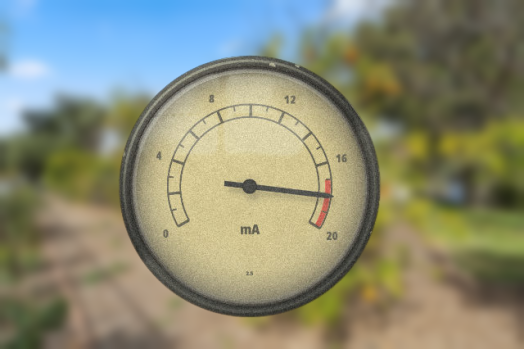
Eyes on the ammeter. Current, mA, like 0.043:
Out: 18
